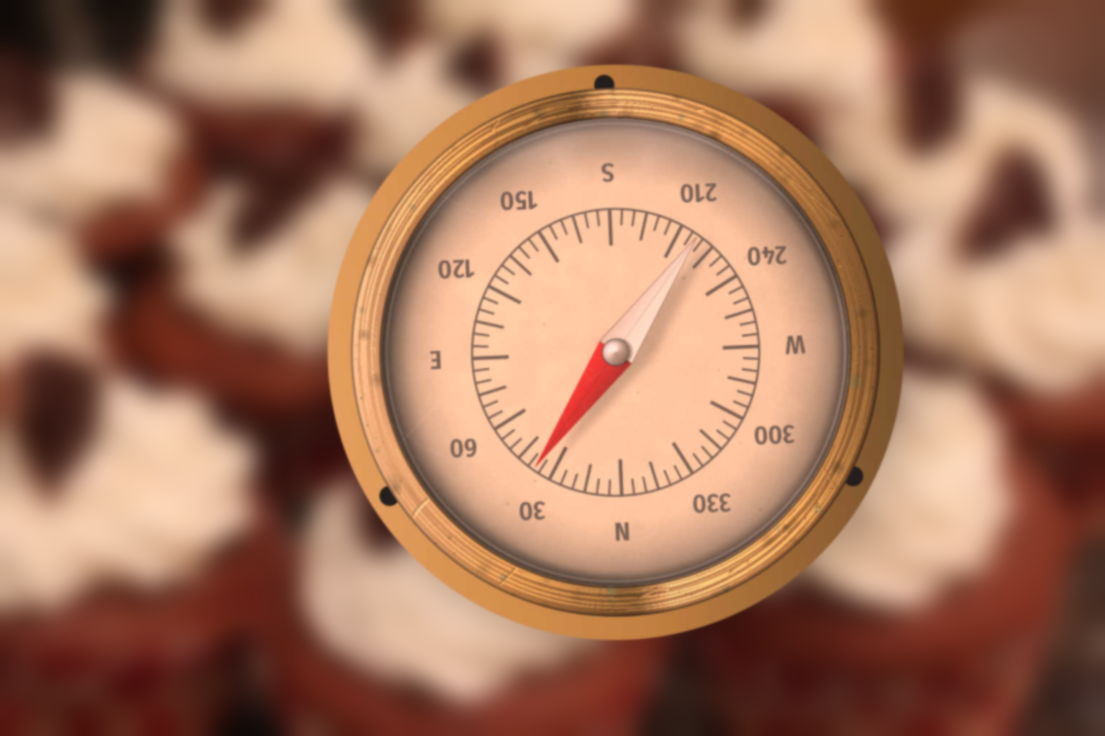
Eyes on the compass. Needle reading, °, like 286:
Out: 37.5
